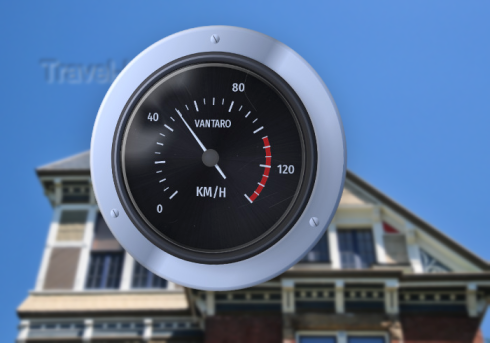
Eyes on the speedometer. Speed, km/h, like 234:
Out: 50
